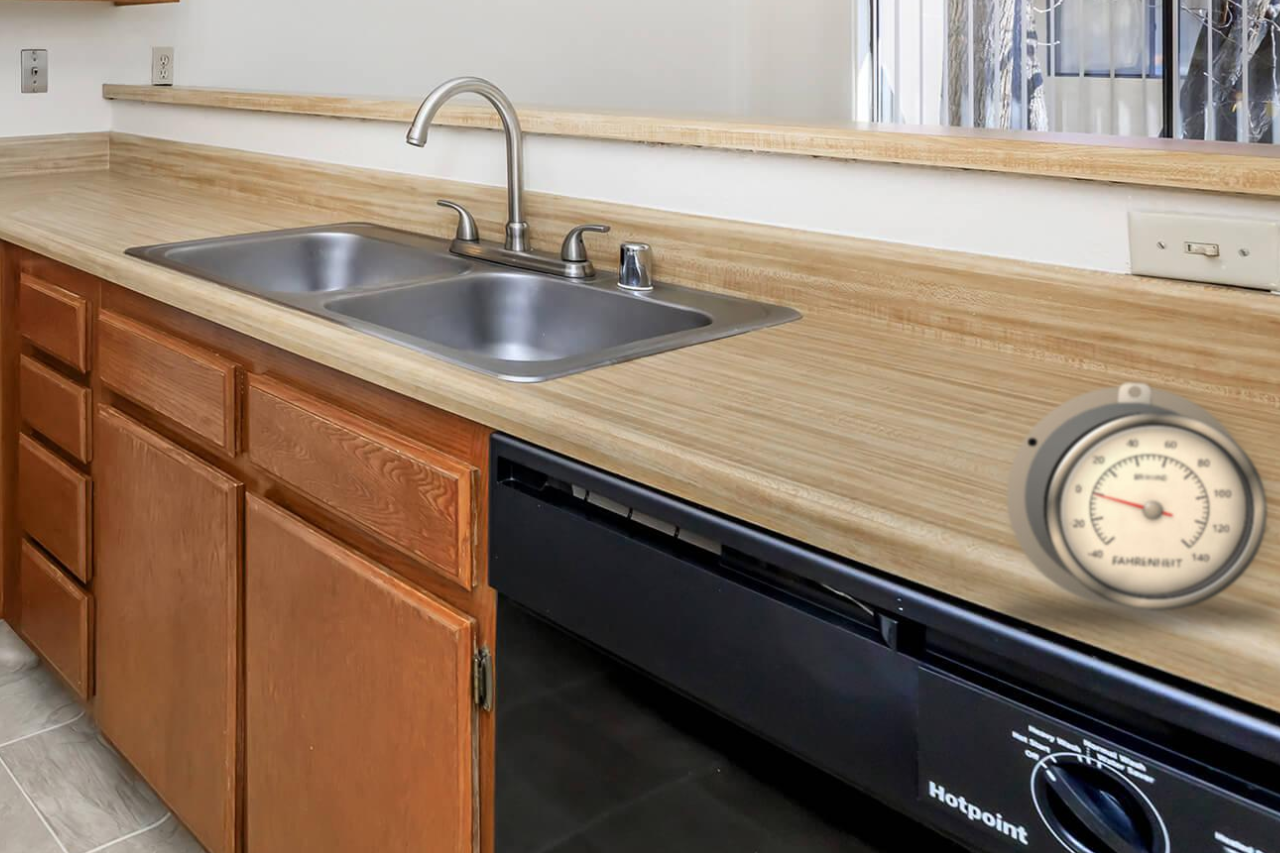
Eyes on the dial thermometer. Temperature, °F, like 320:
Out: 0
